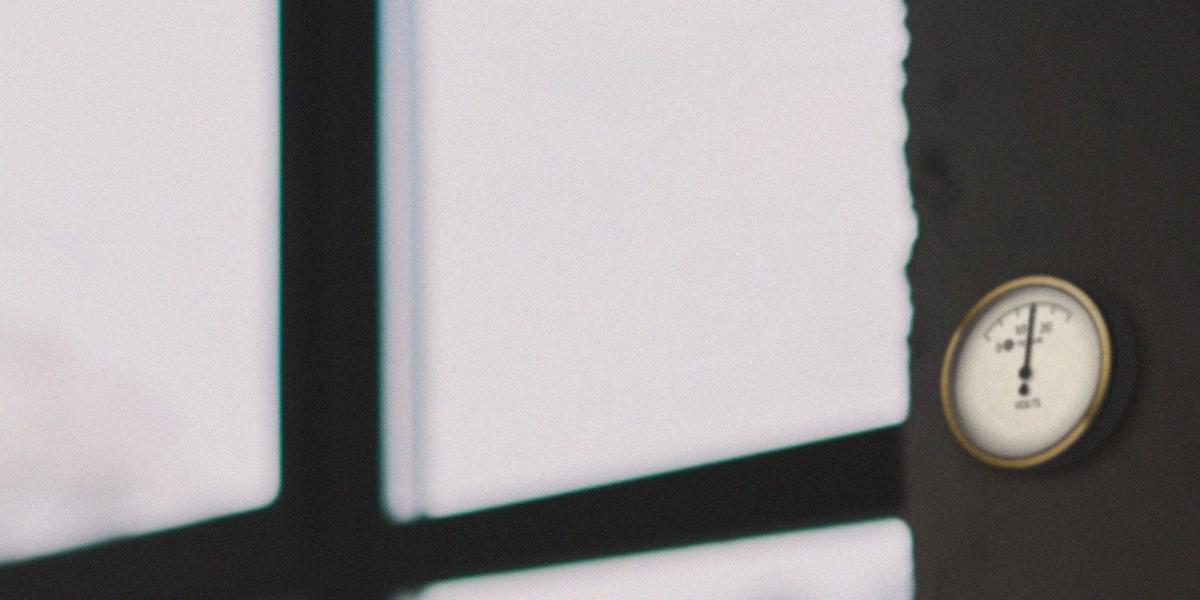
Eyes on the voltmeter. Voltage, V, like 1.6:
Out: 15
